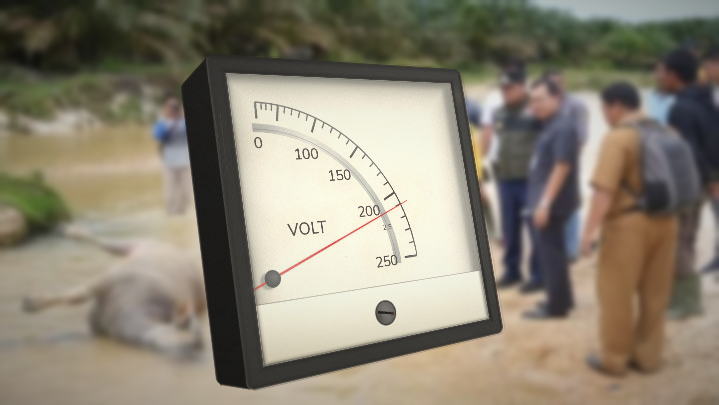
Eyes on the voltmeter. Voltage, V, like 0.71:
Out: 210
